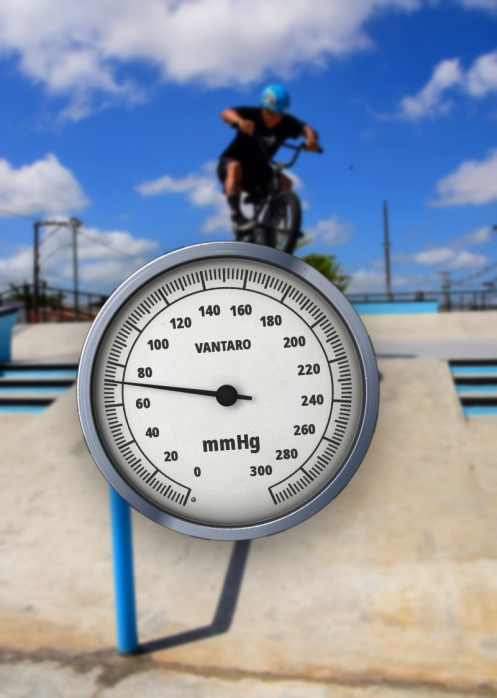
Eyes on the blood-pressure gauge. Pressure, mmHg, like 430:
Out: 72
